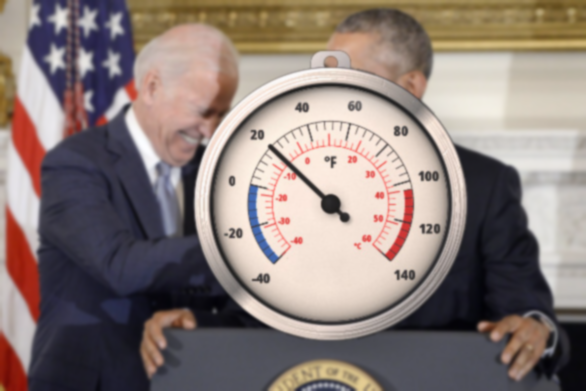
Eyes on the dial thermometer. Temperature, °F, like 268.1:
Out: 20
